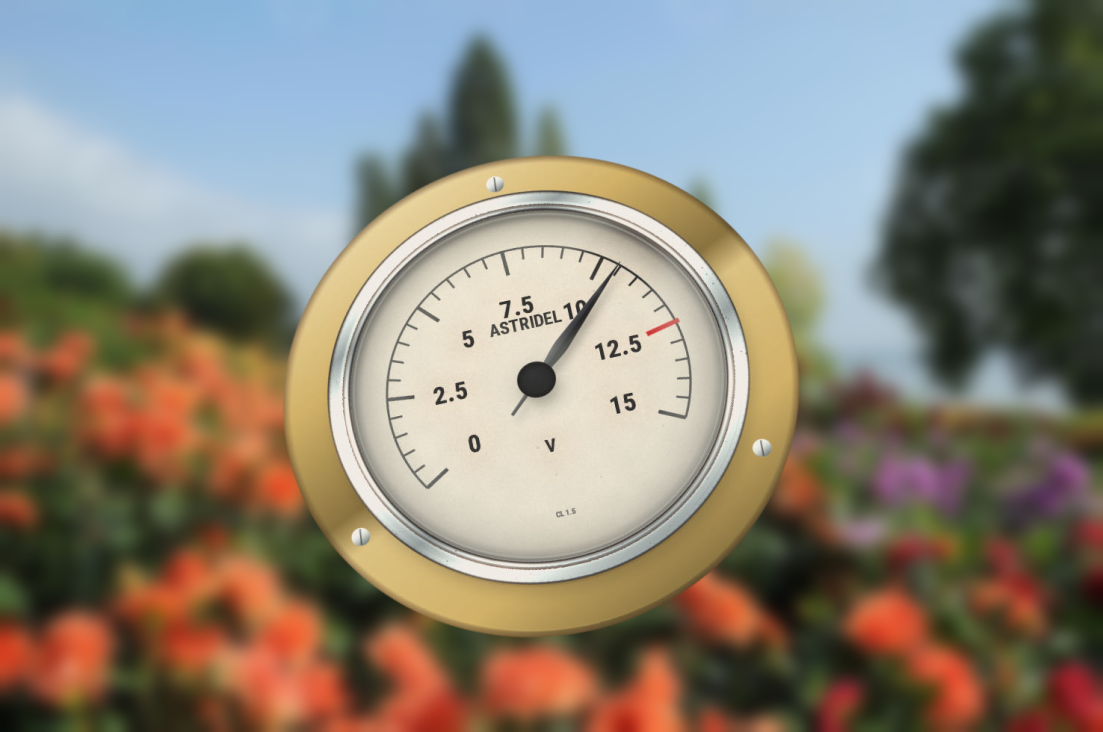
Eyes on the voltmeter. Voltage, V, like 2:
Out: 10.5
